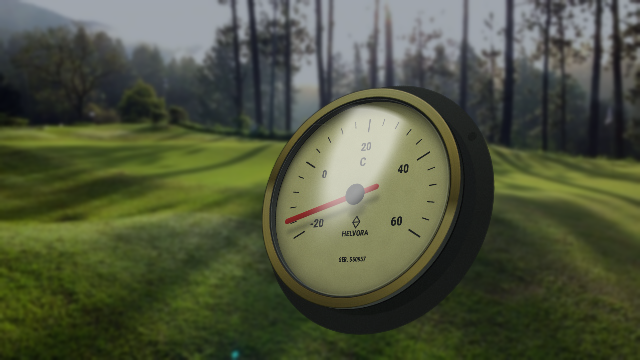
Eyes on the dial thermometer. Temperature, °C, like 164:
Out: -16
